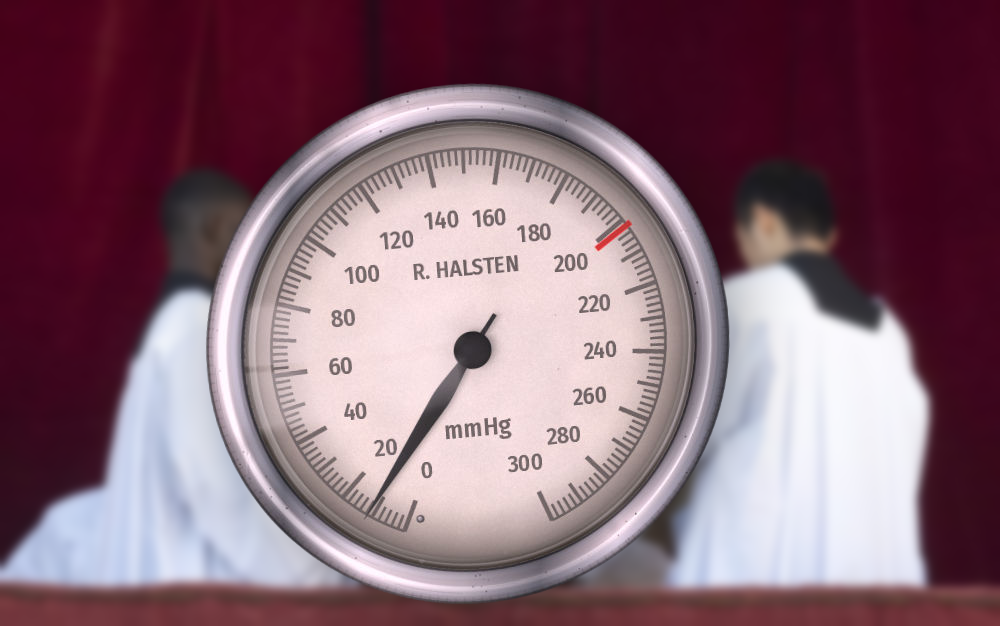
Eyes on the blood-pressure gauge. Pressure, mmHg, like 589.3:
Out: 12
